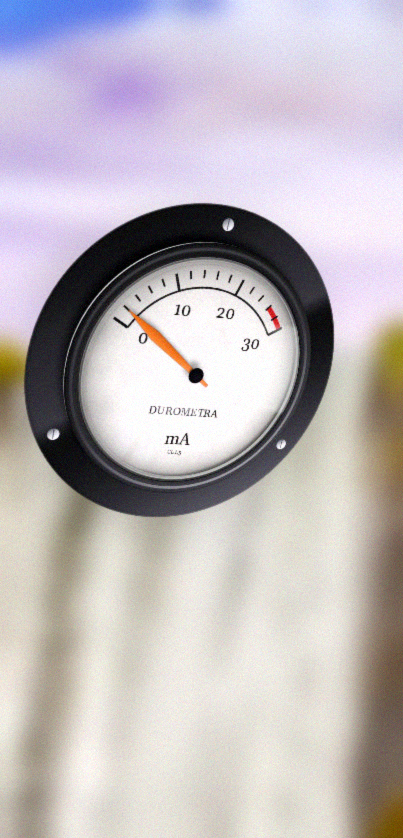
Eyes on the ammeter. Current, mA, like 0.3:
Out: 2
